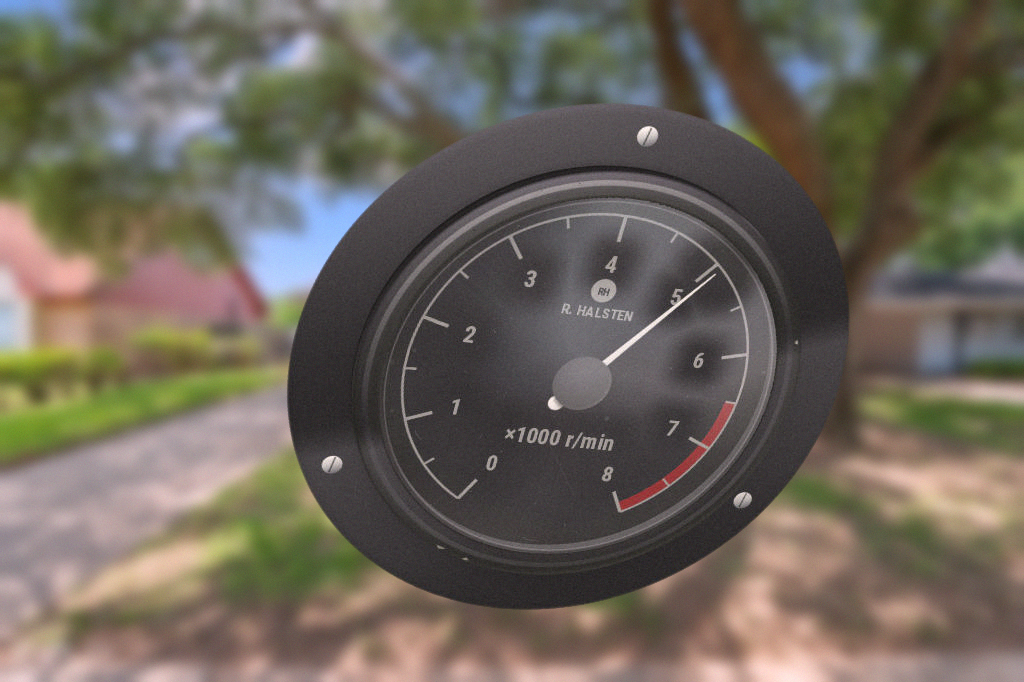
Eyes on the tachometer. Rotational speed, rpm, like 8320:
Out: 5000
